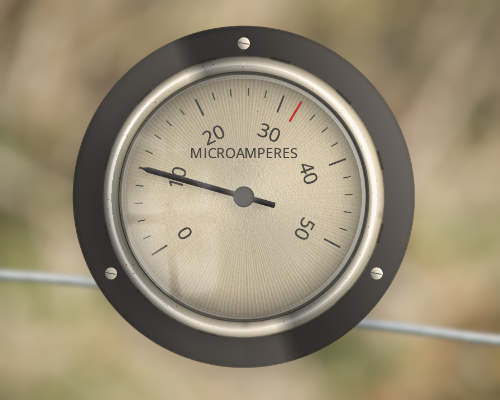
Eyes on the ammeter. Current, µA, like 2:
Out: 10
